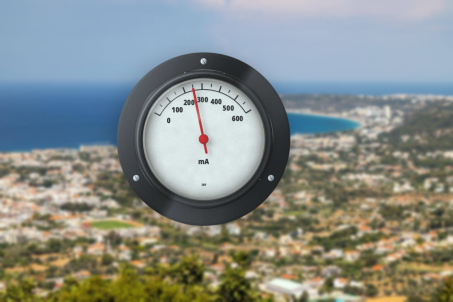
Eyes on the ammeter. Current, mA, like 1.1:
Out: 250
